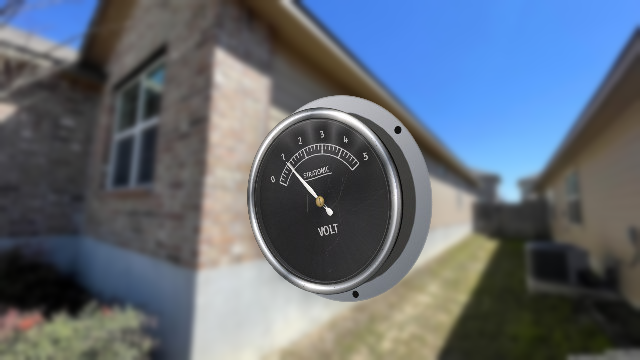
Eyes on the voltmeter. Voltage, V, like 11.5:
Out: 1
